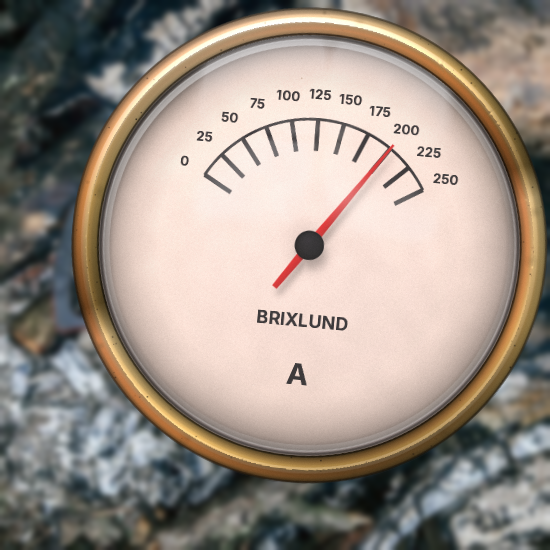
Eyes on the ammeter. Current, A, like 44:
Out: 200
